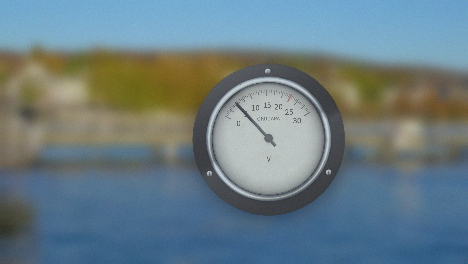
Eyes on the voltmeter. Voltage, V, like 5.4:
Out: 5
